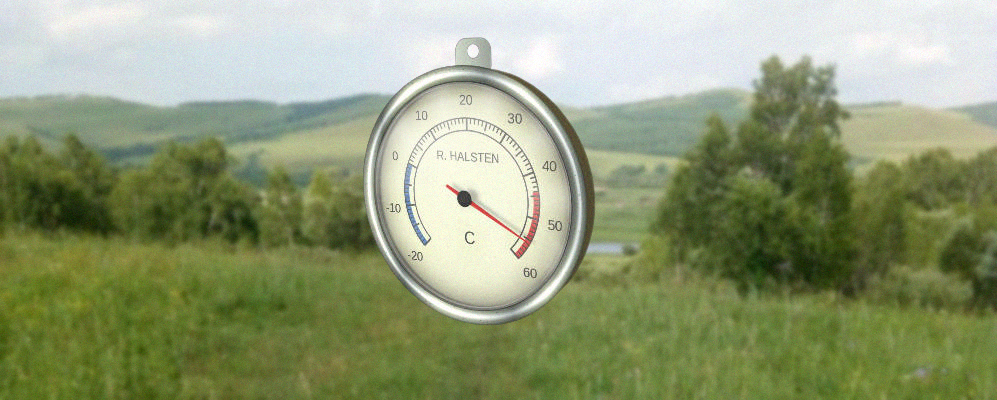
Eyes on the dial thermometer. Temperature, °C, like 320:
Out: 55
